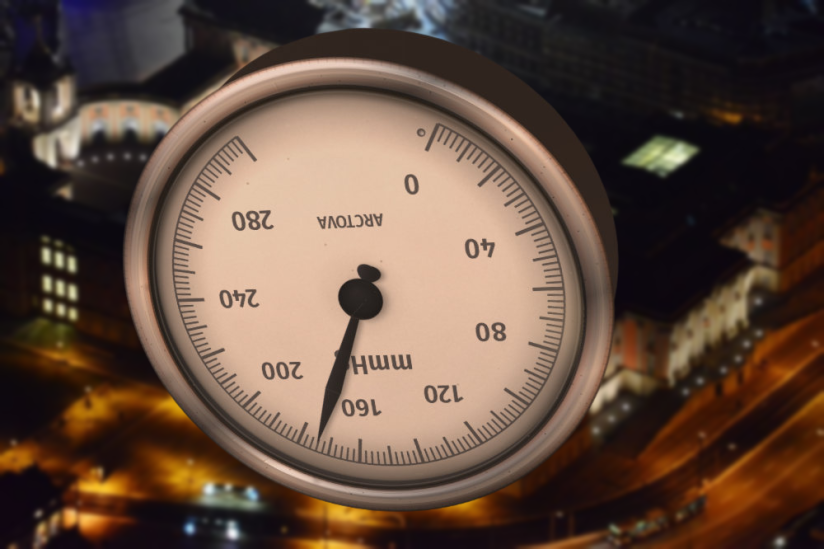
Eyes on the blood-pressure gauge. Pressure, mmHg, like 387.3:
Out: 174
